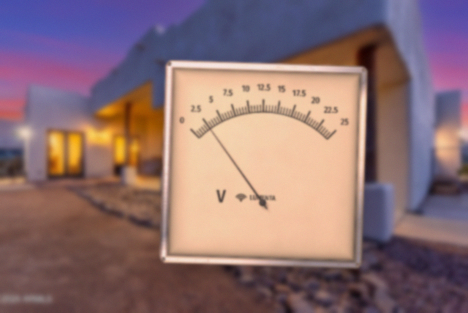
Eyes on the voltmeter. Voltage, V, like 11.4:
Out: 2.5
